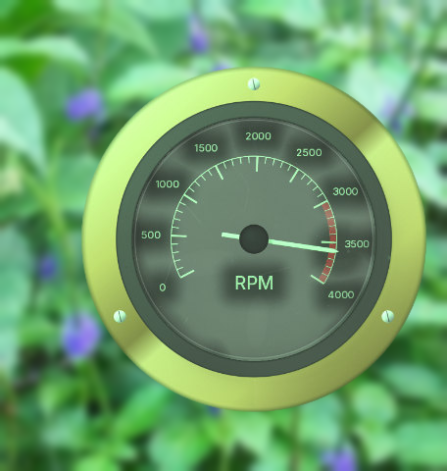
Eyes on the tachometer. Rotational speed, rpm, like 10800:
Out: 3600
